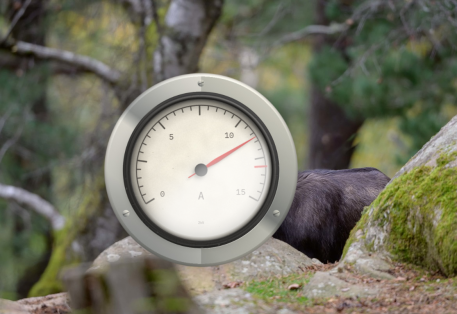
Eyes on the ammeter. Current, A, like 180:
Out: 11.25
